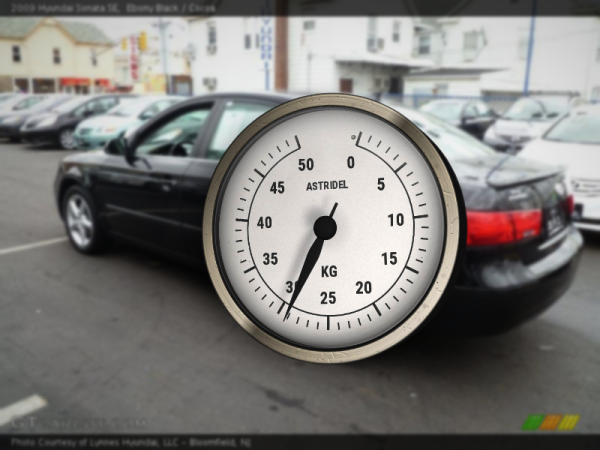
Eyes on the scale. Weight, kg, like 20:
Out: 29
